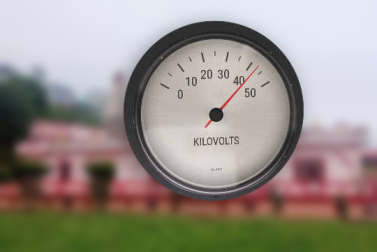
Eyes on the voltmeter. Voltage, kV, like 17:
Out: 42.5
